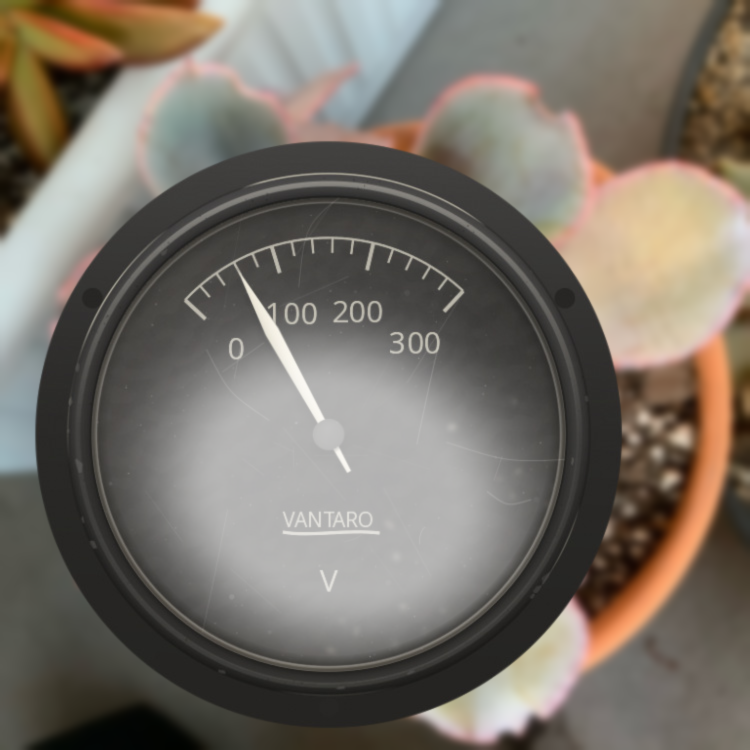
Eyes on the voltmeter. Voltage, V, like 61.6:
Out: 60
